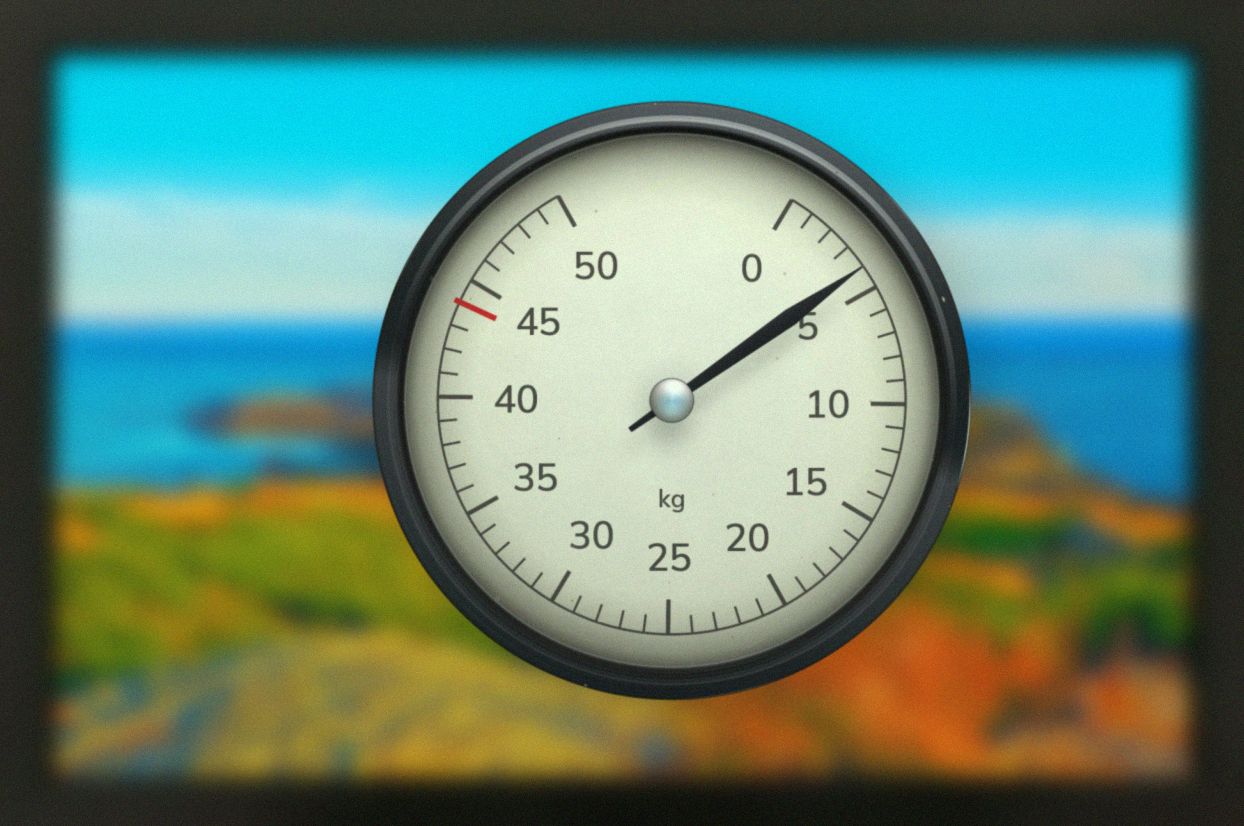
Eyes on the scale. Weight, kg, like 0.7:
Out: 4
